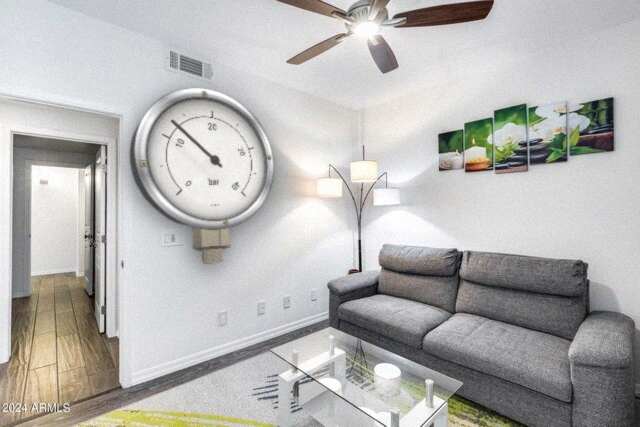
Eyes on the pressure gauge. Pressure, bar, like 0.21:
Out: 12.5
